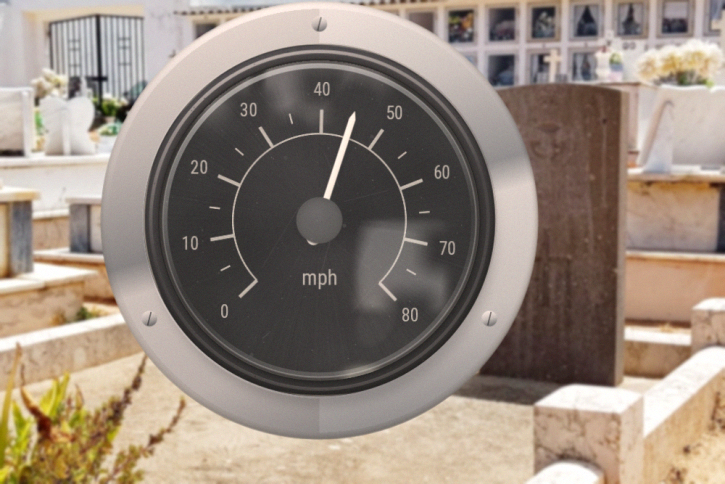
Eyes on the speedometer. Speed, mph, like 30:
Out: 45
